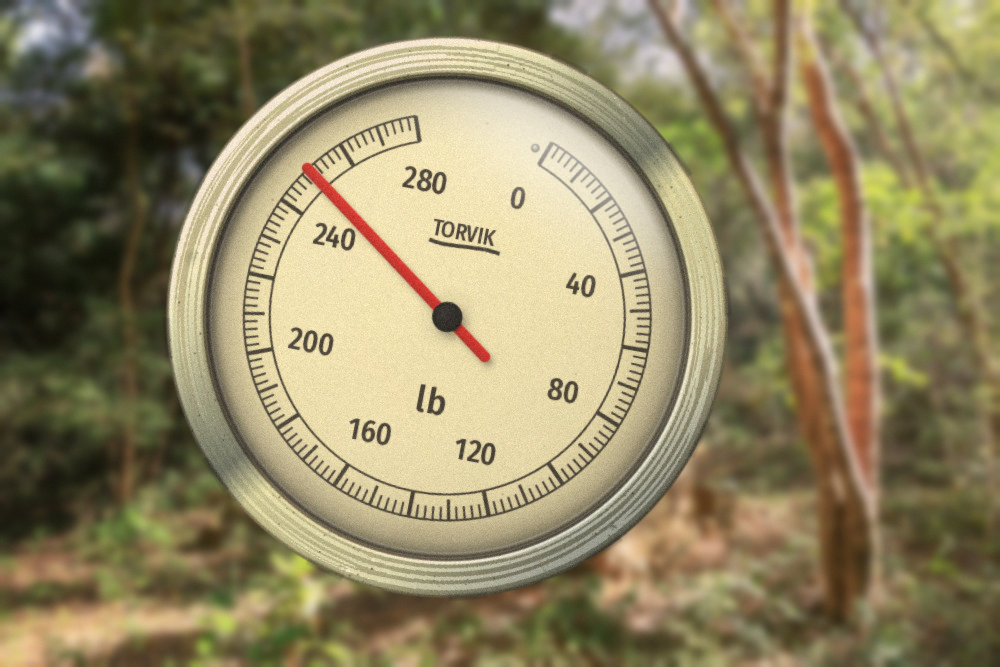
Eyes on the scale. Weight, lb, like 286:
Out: 250
